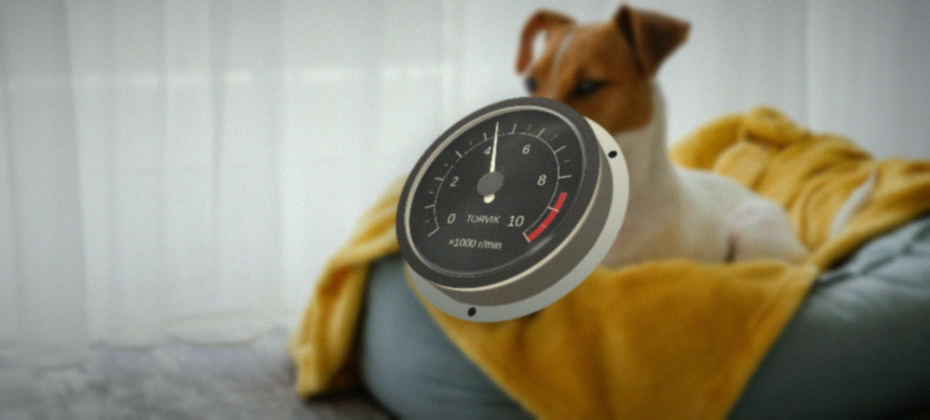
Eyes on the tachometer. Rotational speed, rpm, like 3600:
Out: 4500
